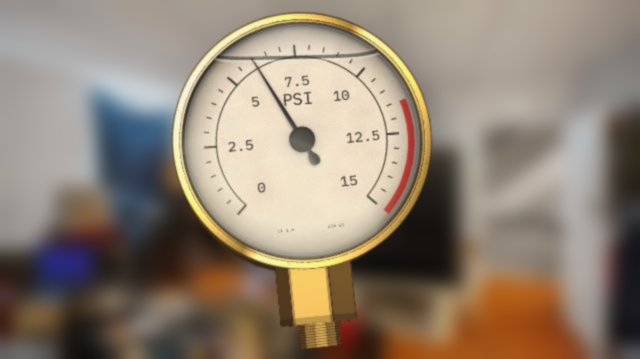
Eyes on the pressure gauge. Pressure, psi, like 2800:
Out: 6
